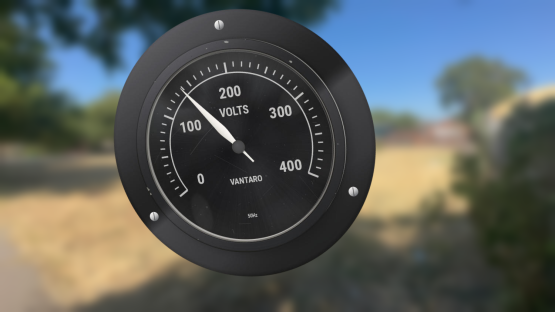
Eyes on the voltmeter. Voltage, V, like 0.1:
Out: 140
